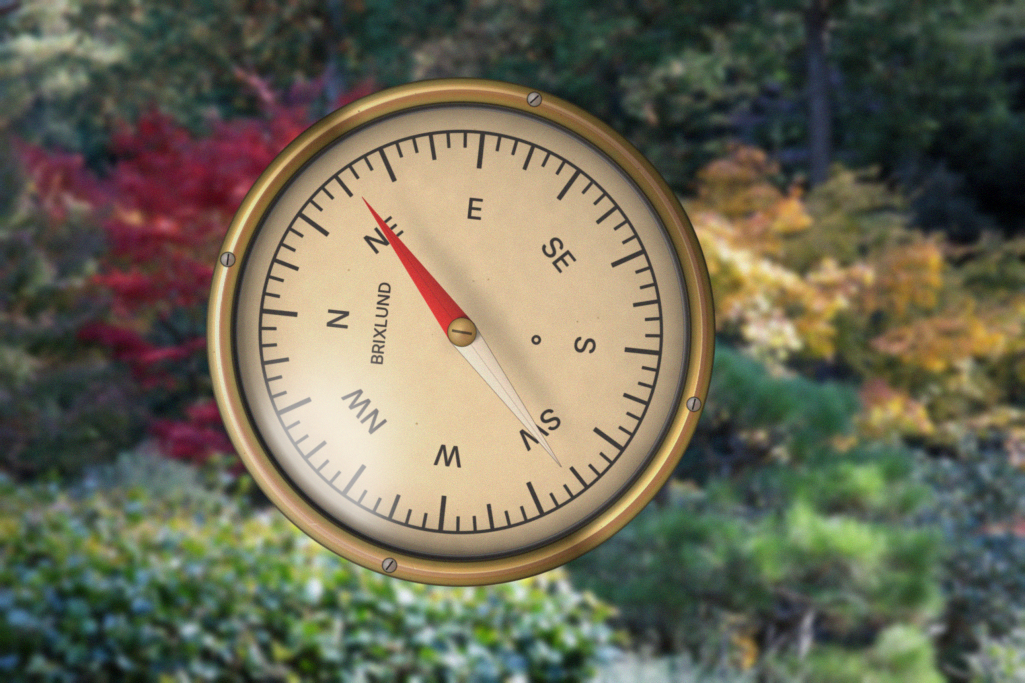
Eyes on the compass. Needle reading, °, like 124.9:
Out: 47.5
